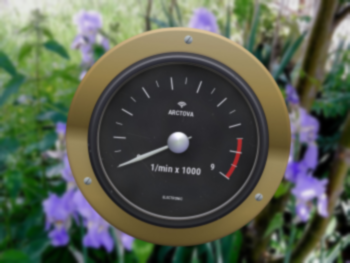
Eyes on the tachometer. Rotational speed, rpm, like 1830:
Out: 0
